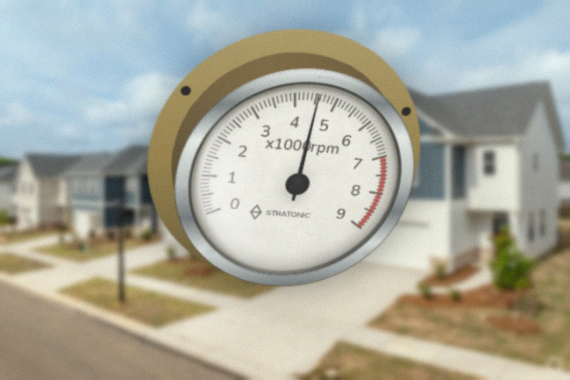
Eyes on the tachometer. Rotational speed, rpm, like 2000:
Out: 4500
